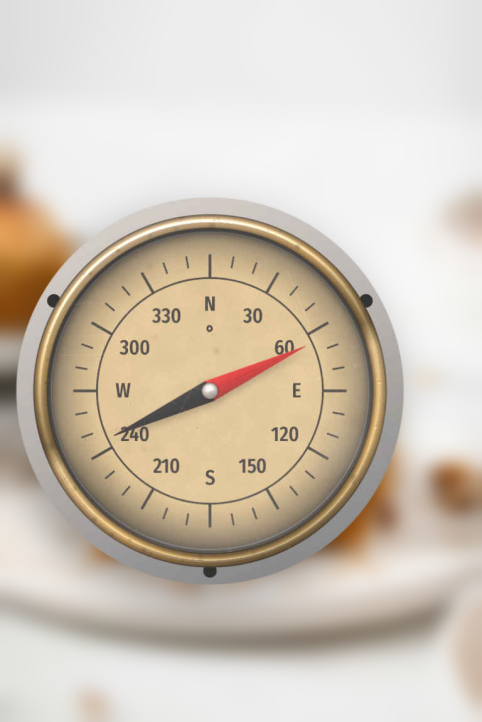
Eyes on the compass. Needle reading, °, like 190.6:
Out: 65
